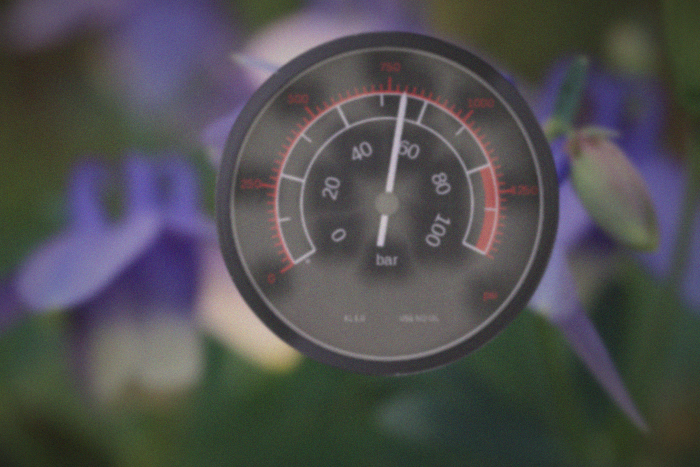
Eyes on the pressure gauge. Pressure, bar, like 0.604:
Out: 55
